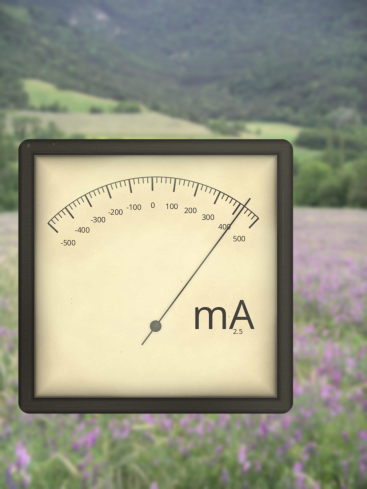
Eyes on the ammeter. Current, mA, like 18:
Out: 420
